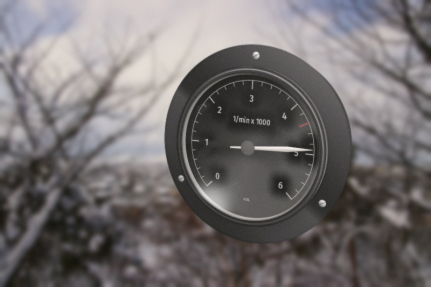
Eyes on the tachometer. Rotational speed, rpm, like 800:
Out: 4900
